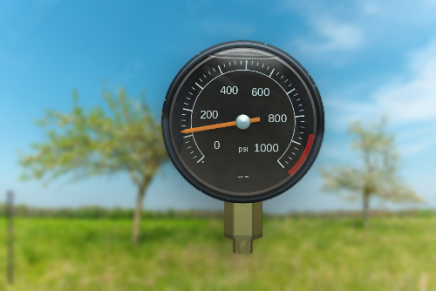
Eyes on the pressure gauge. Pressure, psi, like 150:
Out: 120
